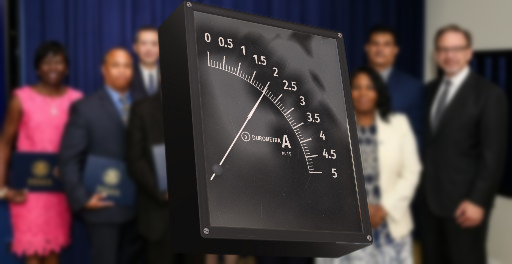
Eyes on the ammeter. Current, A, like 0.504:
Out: 2
